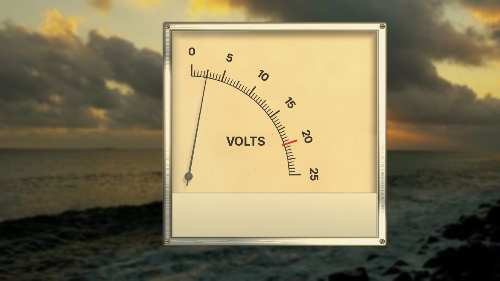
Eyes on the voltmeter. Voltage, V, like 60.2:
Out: 2.5
